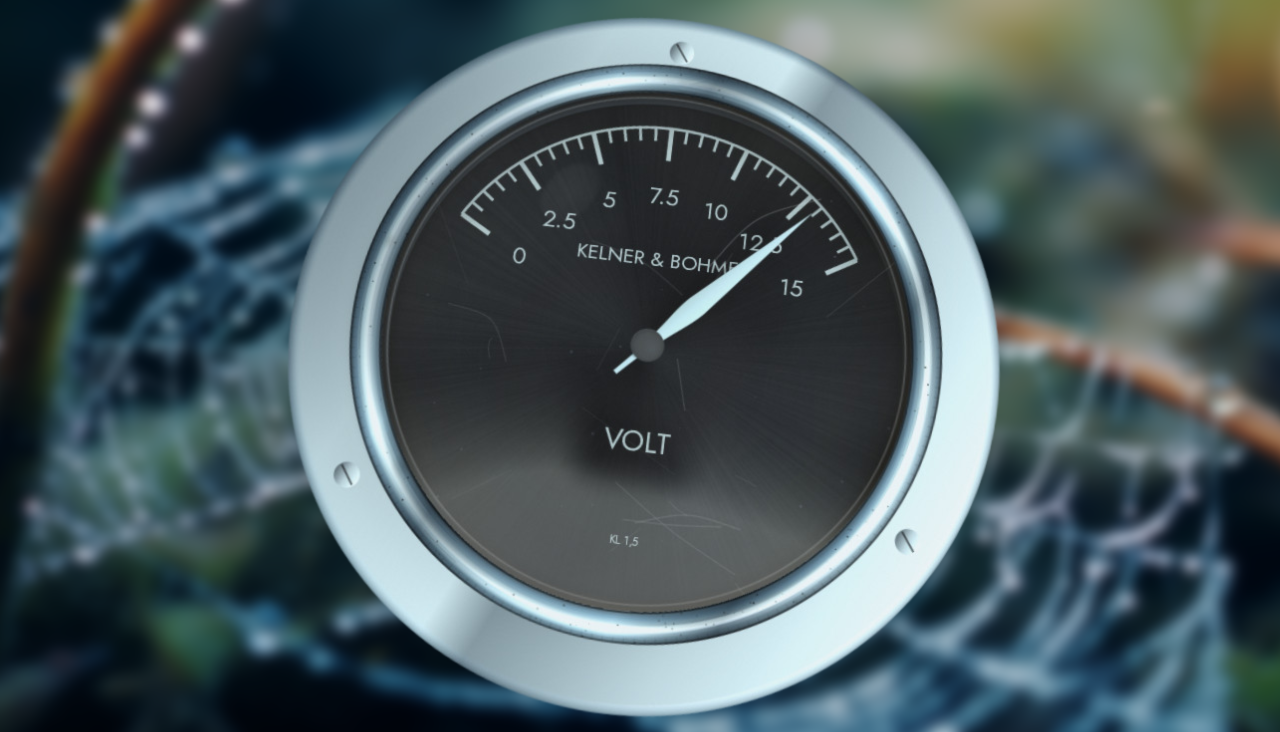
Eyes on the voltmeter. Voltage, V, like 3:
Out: 13
